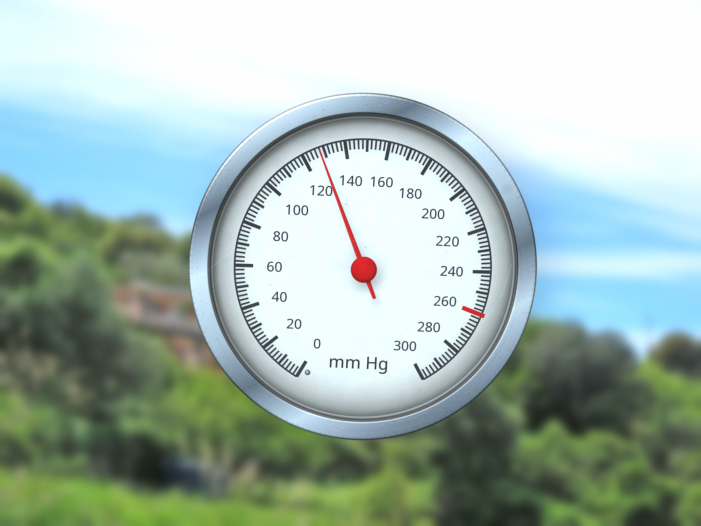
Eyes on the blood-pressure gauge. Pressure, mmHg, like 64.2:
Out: 128
